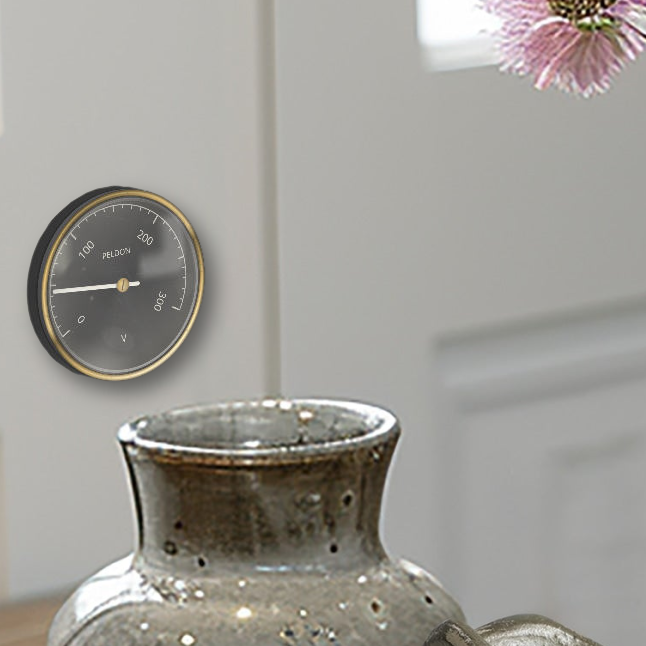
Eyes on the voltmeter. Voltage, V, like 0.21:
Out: 45
